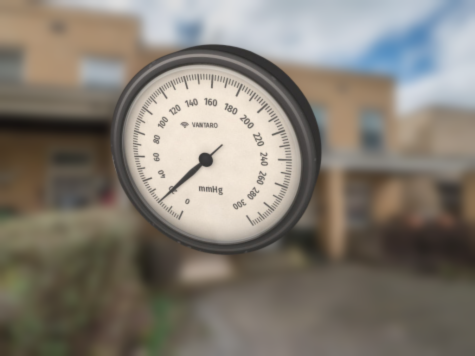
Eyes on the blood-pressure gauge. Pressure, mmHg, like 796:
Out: 20
